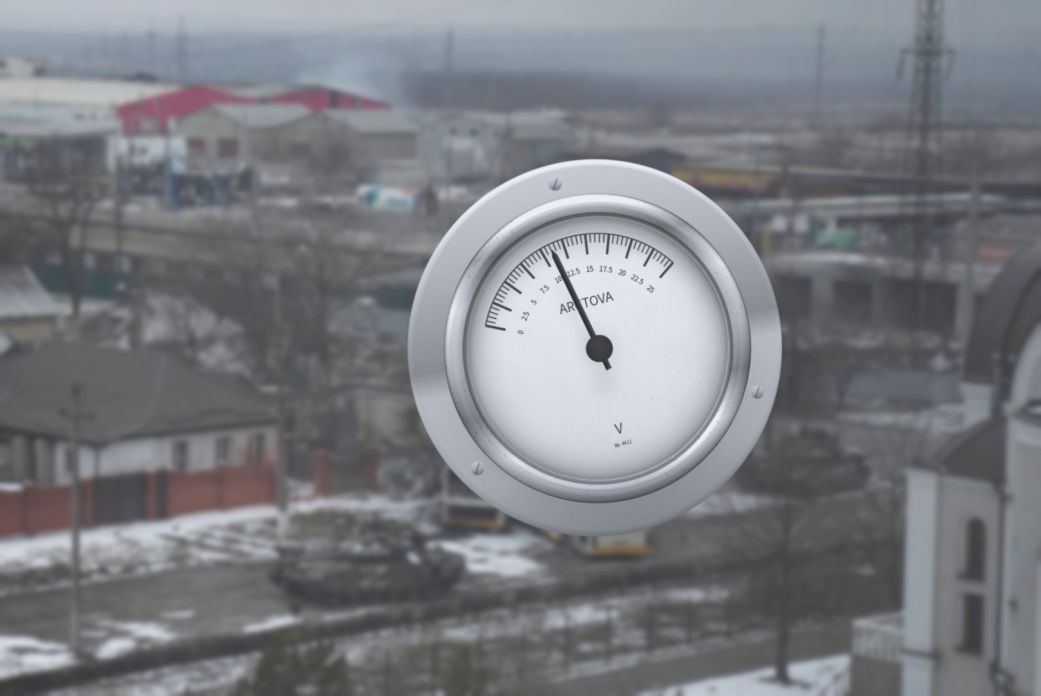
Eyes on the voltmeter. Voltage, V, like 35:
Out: 11
